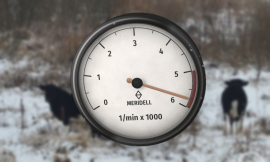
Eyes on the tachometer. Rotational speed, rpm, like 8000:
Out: 5750
